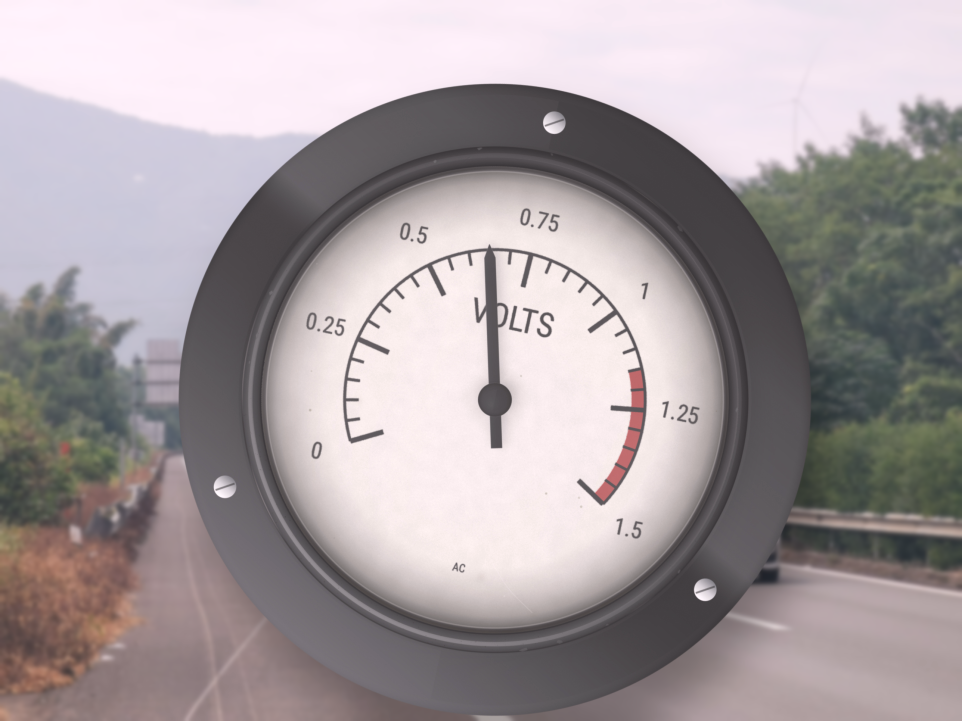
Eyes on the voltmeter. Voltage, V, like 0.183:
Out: 0.65
